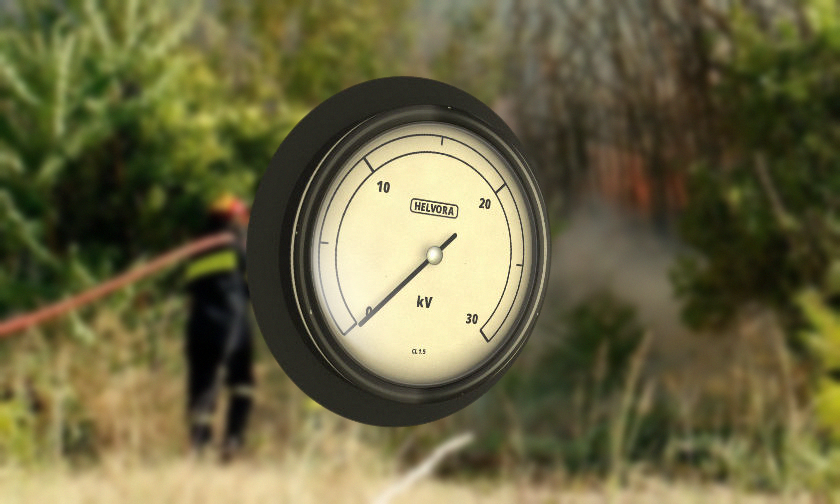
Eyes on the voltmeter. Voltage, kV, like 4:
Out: 0
